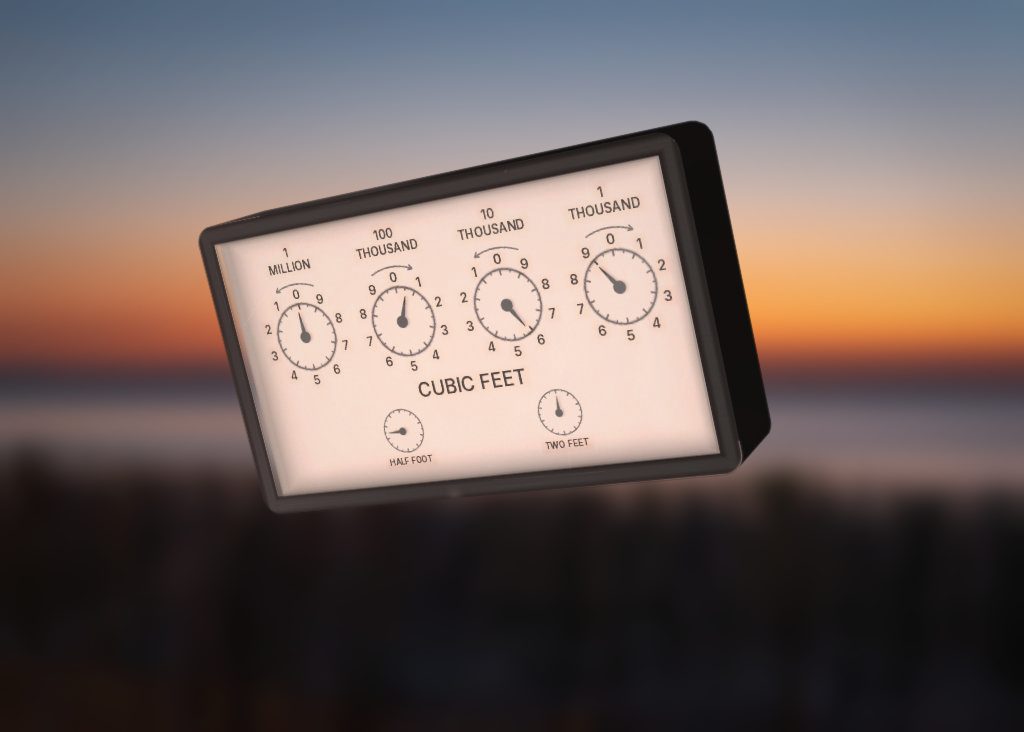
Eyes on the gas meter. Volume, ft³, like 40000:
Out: 5900
